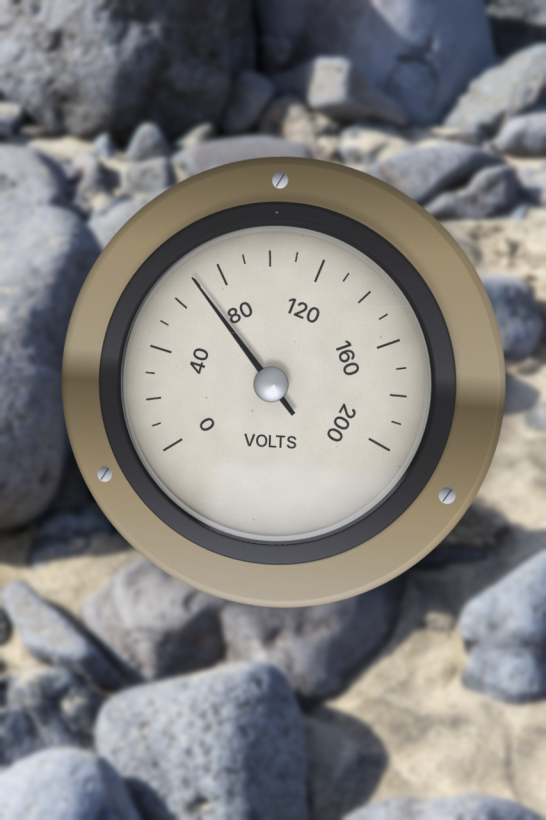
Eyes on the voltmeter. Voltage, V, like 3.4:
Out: 70
